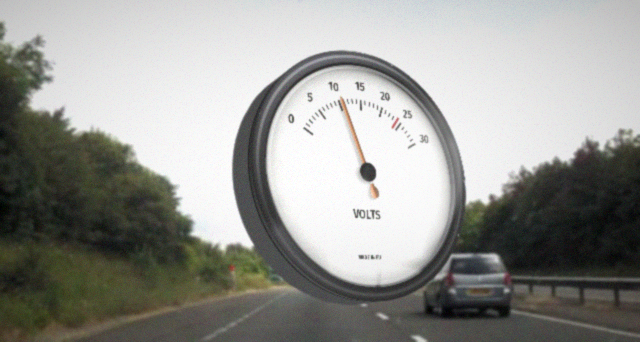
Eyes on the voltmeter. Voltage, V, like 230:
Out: 10
